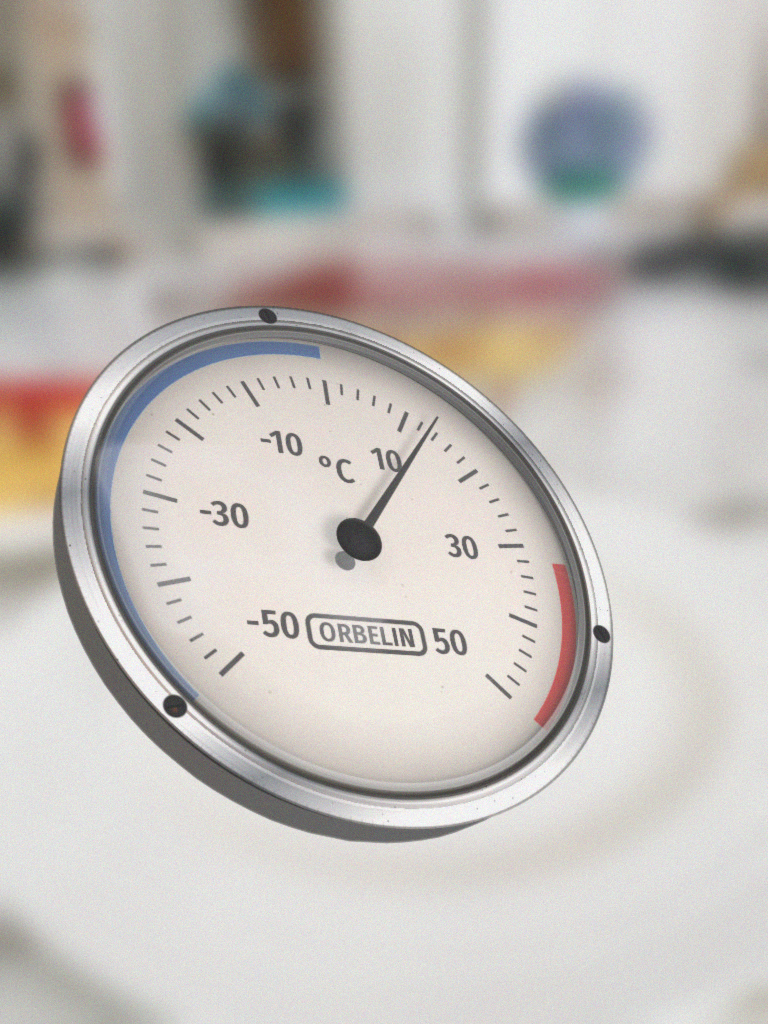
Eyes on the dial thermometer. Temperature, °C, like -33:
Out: 13
